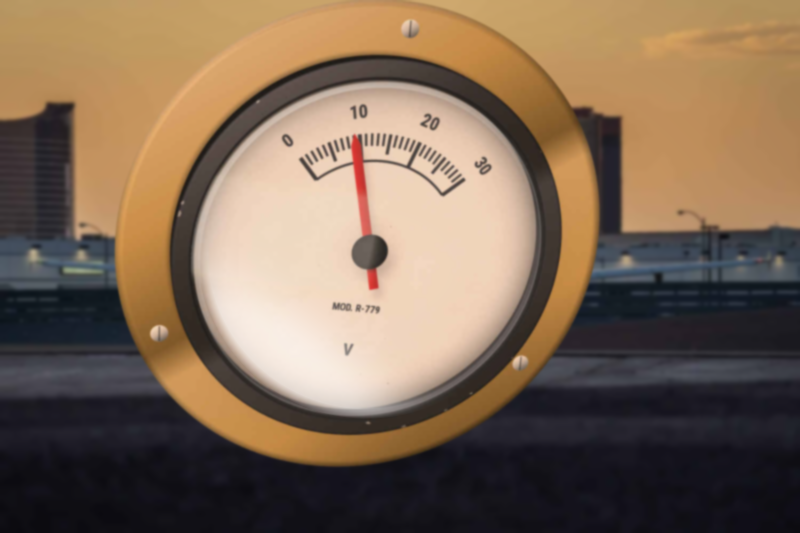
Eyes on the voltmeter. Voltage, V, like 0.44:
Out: 9
